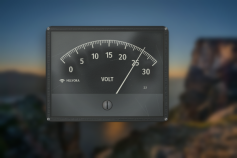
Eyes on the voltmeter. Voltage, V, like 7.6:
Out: 25
